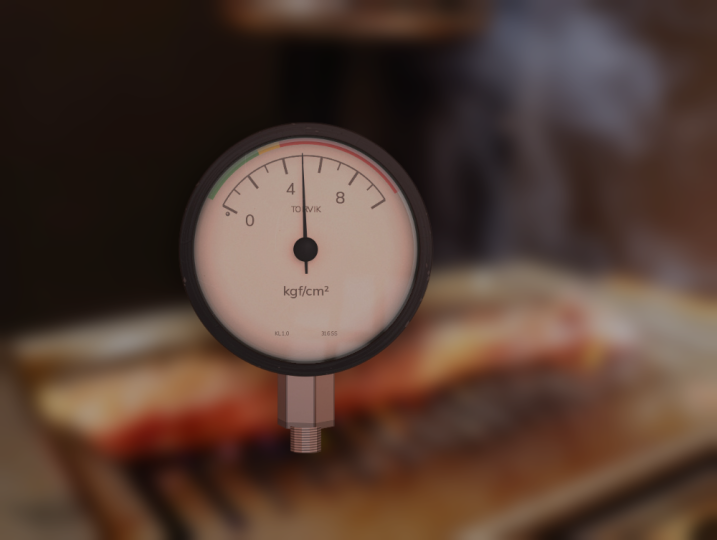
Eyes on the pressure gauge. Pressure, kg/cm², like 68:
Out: 5
